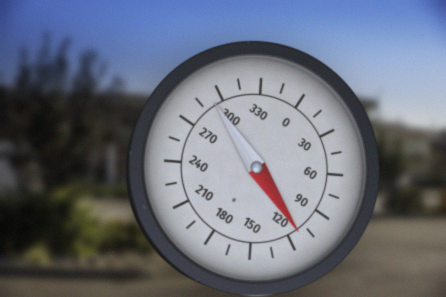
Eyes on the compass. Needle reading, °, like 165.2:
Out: 112.5
